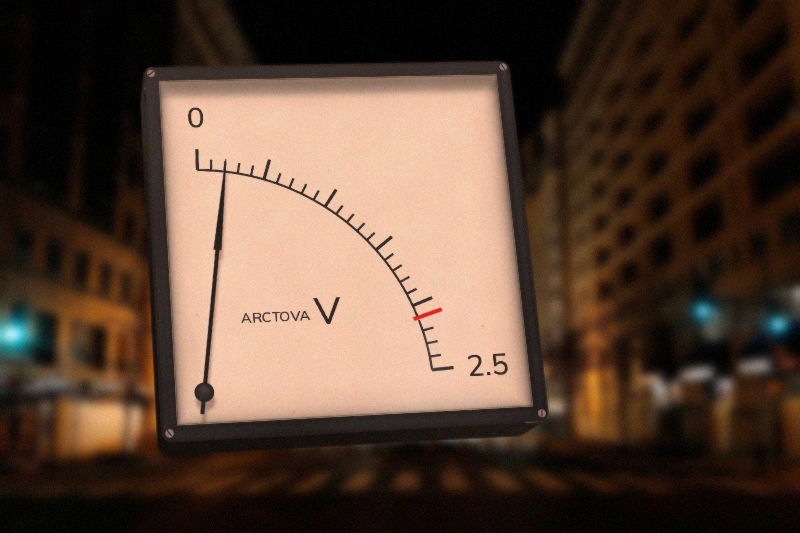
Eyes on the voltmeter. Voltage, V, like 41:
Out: 0.2
